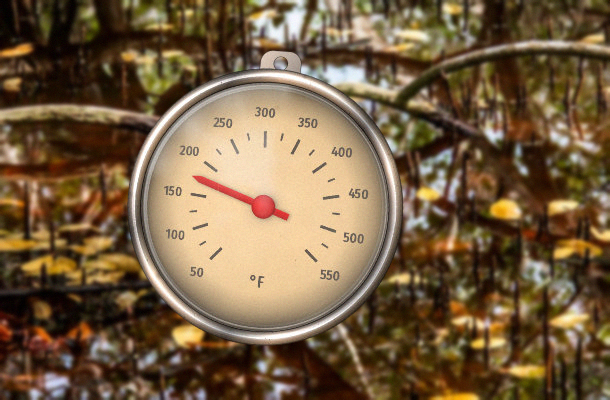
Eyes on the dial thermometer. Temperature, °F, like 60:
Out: 175
